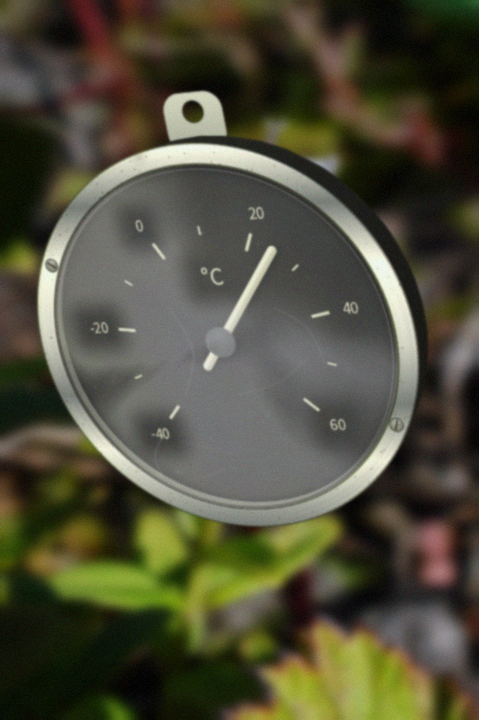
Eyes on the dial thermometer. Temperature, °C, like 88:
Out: 25
